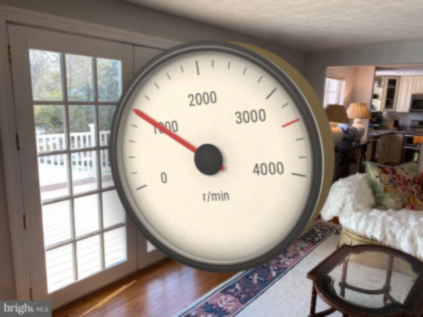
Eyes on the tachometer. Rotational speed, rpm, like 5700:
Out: 1000
